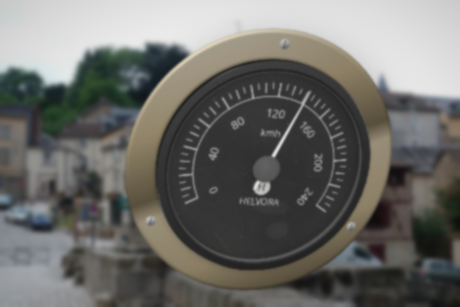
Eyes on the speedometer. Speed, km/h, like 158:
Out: 140
